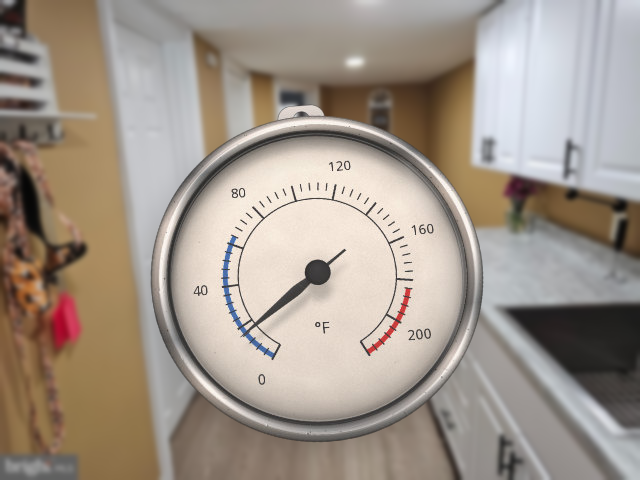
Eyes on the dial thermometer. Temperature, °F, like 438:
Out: 16
